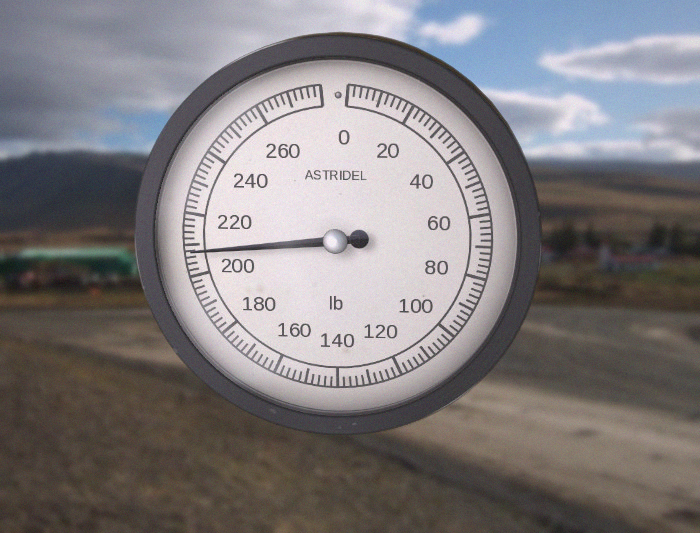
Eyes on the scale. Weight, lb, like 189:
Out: 208
